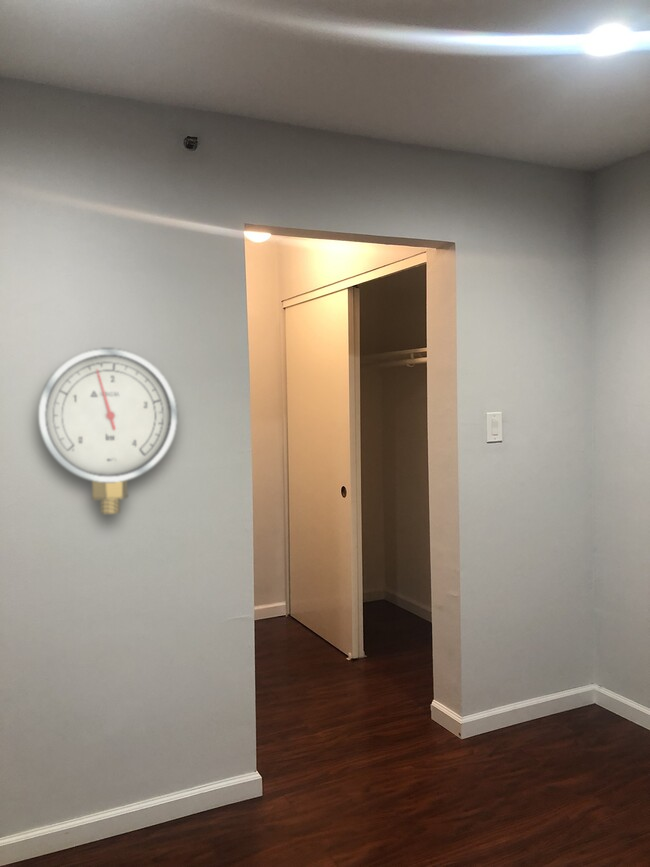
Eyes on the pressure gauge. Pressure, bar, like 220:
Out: 1.7
